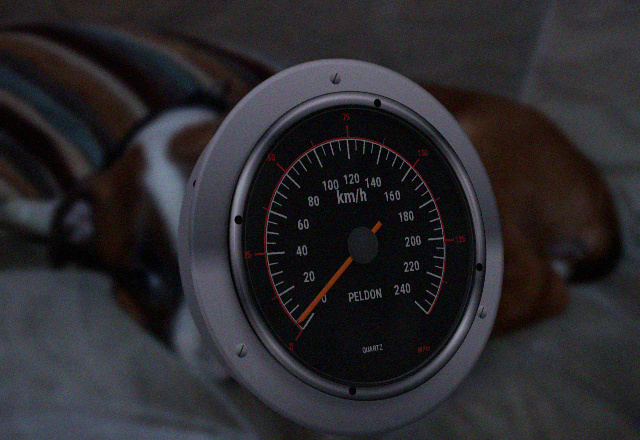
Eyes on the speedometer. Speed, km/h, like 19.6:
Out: 5
